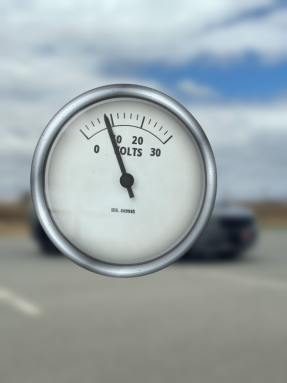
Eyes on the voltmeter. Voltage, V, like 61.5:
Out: 8
